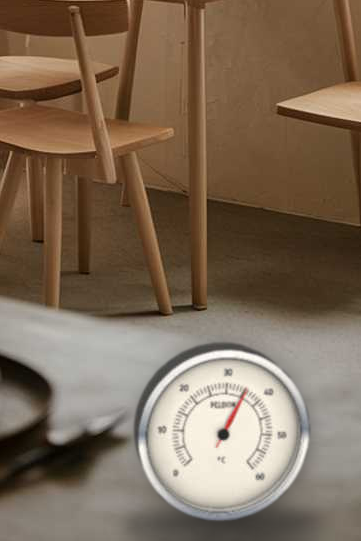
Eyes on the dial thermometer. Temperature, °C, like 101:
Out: 35
